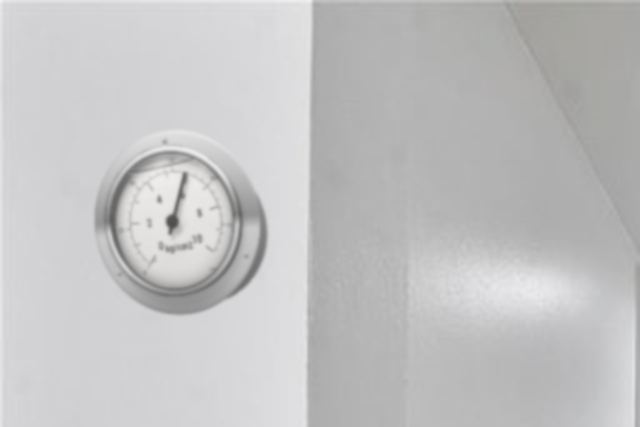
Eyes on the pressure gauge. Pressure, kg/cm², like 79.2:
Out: 6
